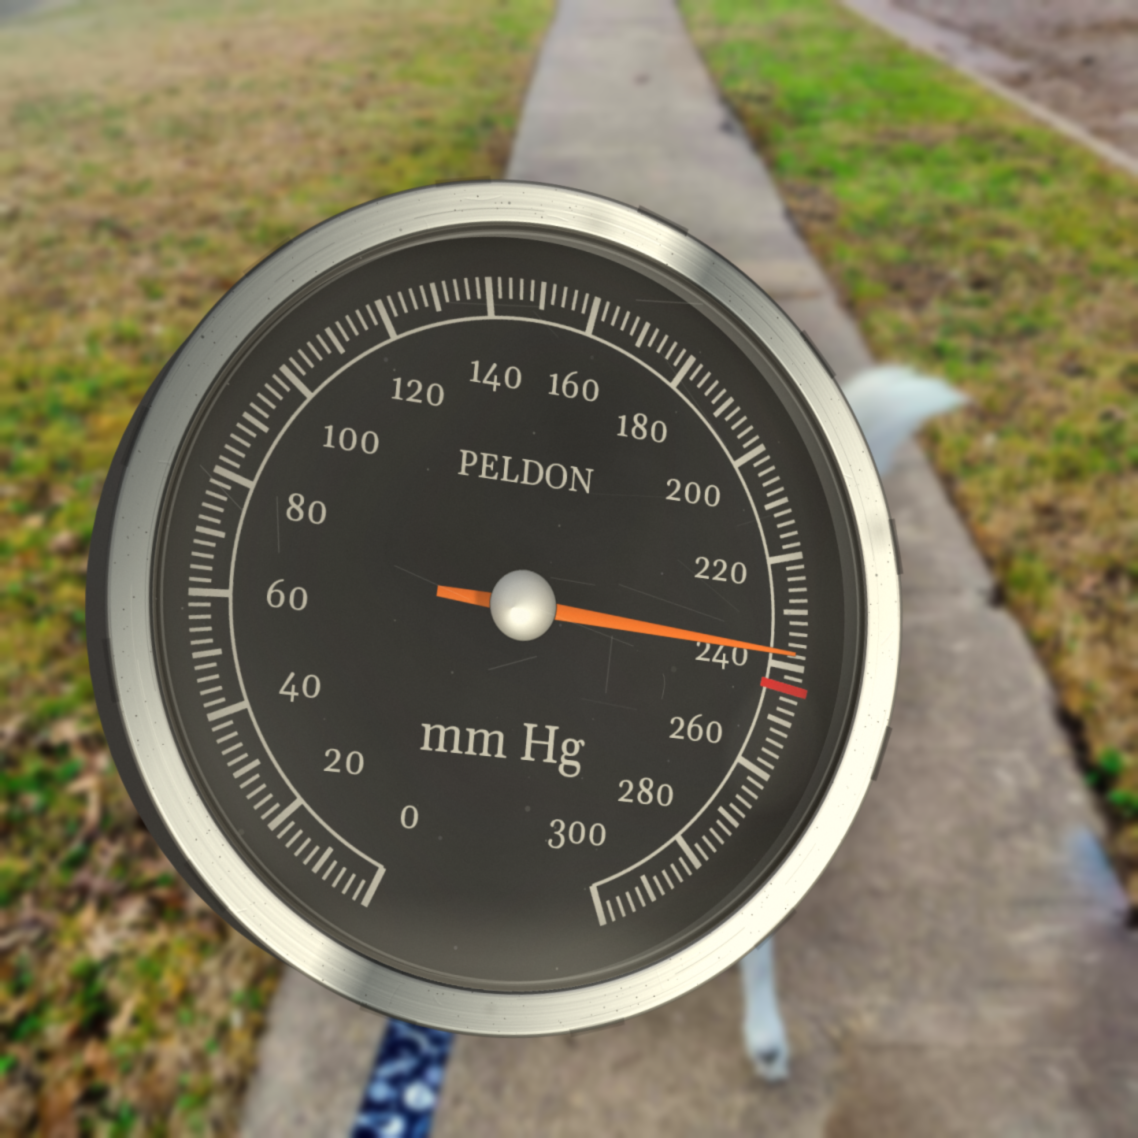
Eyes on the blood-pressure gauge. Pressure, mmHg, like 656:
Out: 238
